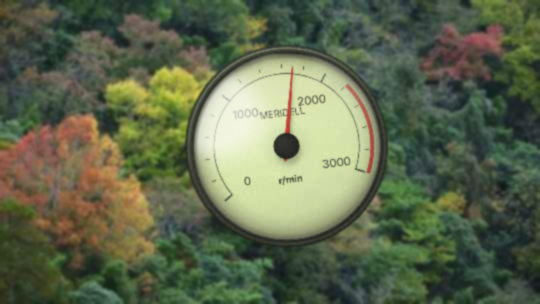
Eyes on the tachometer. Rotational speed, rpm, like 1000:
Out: 1700
